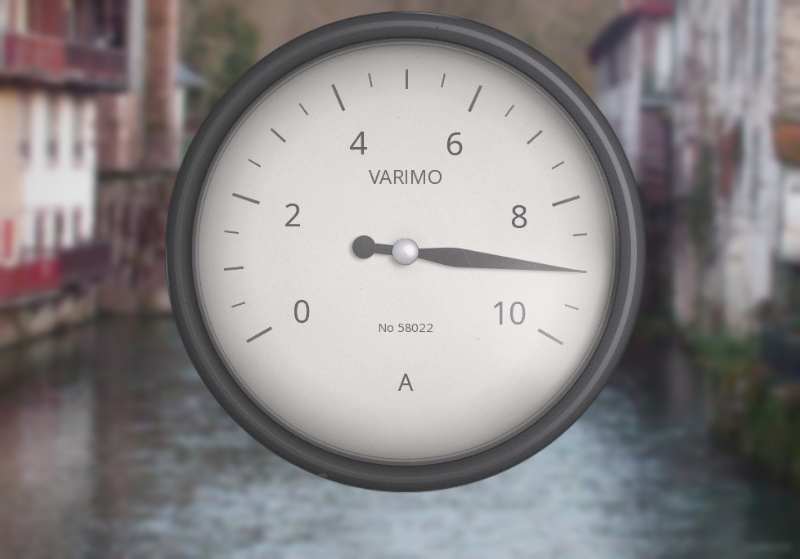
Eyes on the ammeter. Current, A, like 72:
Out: 9
